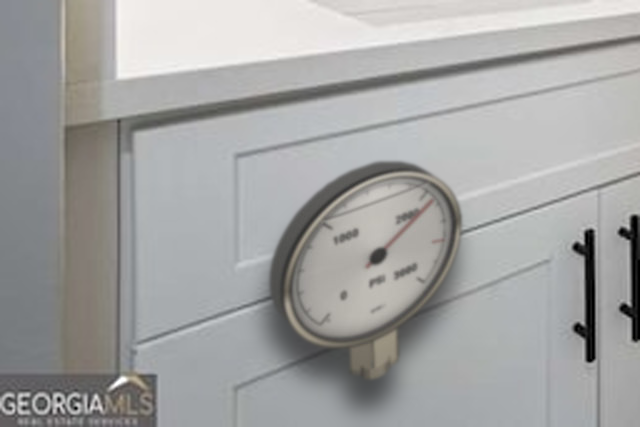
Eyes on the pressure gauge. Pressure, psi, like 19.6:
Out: 2100
